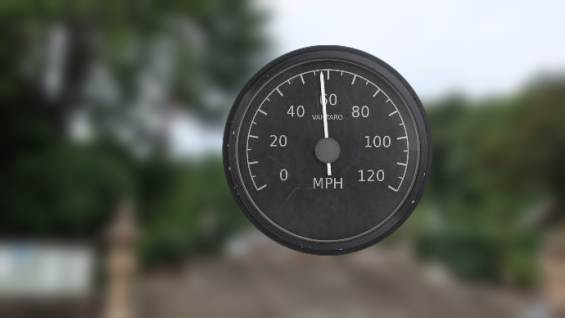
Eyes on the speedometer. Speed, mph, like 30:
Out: 57.5
